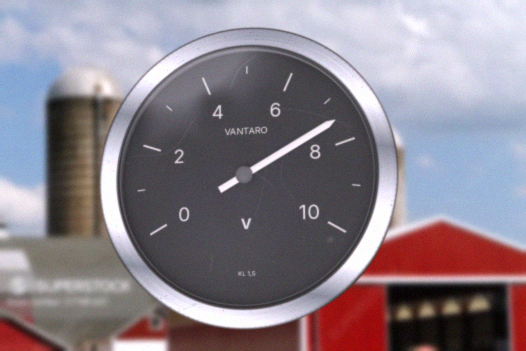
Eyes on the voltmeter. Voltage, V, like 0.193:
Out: 7.5
